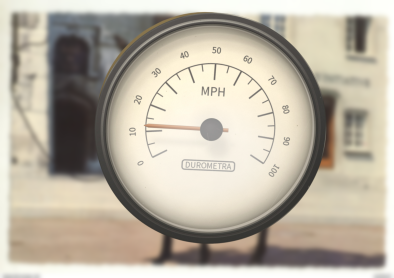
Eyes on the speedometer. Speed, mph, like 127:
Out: 12.5
